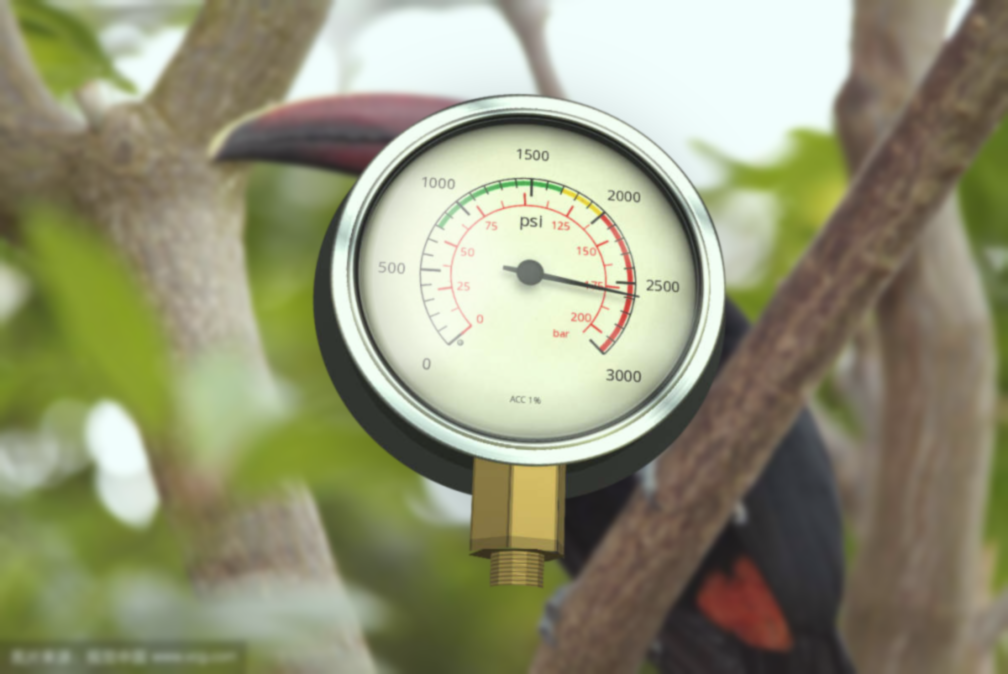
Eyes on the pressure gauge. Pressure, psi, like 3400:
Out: 2600
